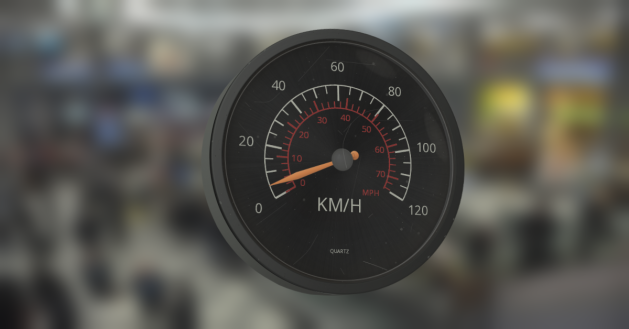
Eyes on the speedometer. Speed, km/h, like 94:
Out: 5
